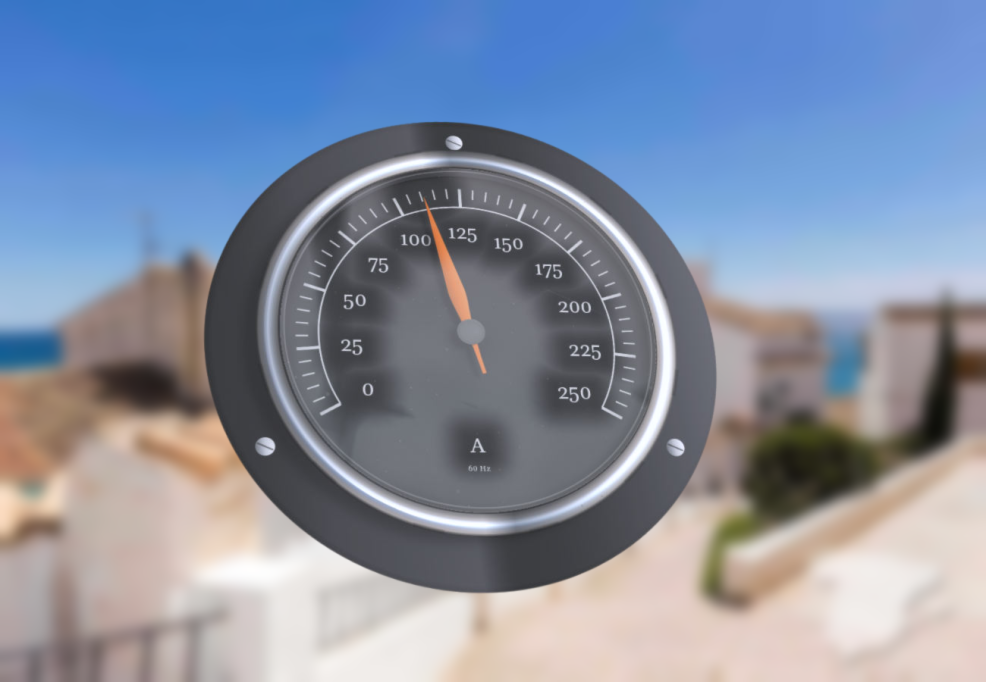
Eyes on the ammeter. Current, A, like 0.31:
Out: 110
